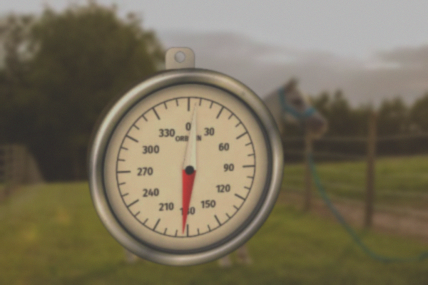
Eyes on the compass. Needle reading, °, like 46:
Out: 185
